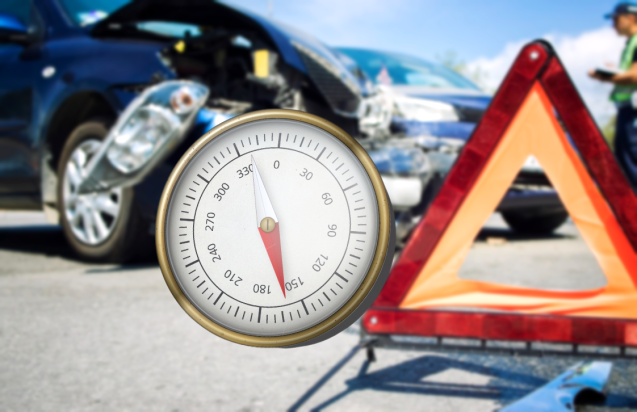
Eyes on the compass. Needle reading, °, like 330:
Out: 160
